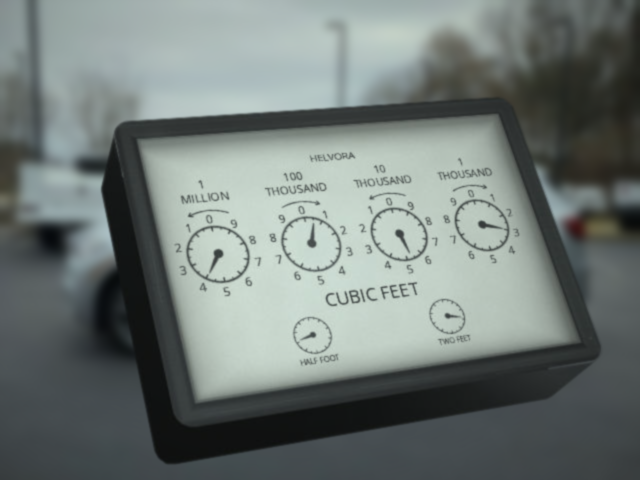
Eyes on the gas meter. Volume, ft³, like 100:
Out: 405300
